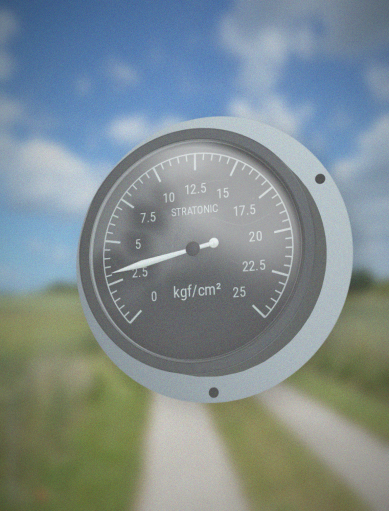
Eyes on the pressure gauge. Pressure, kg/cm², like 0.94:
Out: 3
